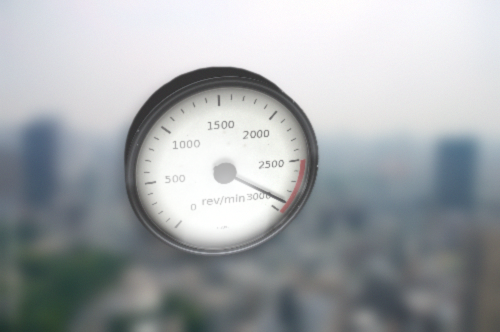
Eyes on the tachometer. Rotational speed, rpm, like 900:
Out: 2900
